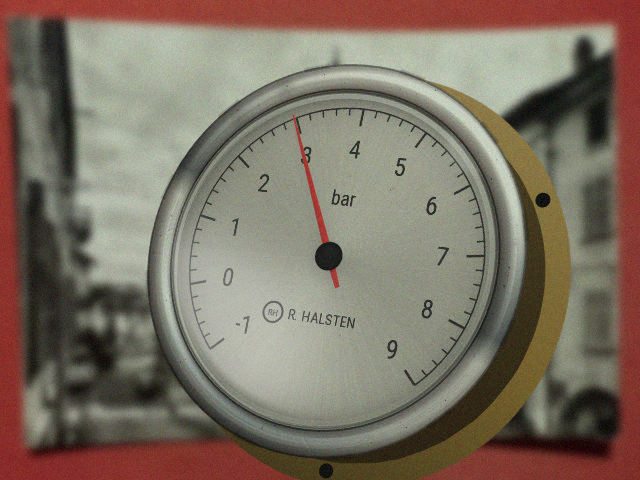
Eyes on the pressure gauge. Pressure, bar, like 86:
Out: 3
